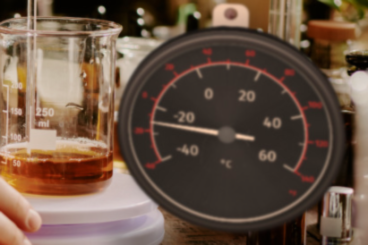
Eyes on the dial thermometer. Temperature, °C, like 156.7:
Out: -25
